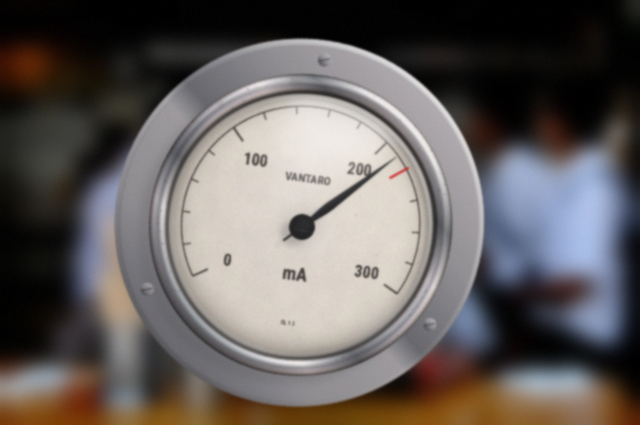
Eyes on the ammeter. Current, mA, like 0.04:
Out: 210
